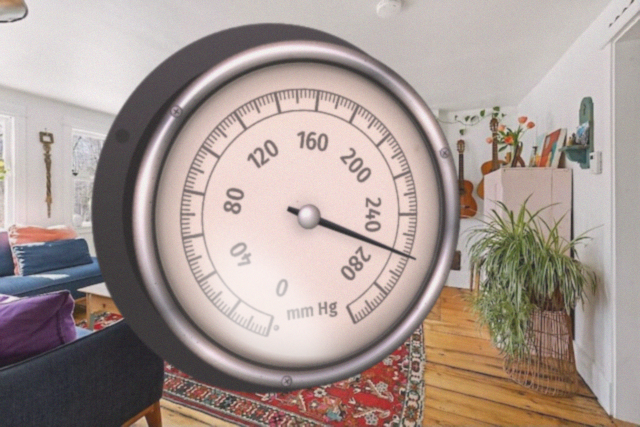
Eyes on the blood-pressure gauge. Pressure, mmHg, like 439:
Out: 260
